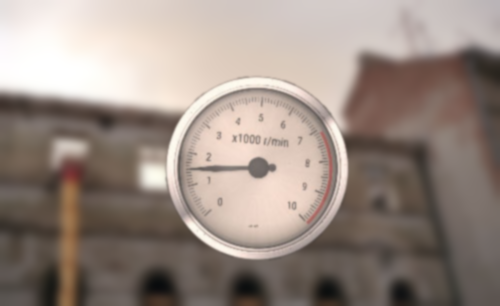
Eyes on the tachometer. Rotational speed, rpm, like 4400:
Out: 1500
